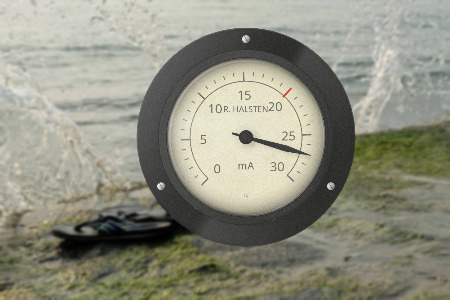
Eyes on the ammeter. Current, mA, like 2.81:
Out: 27
